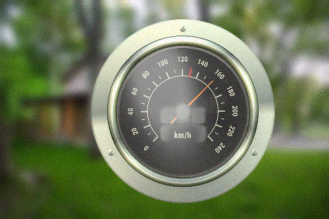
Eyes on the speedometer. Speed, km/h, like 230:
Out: 160
